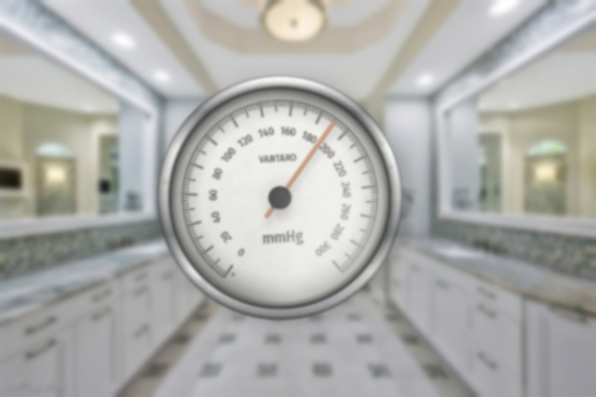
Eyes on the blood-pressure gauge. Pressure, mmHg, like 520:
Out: 190
